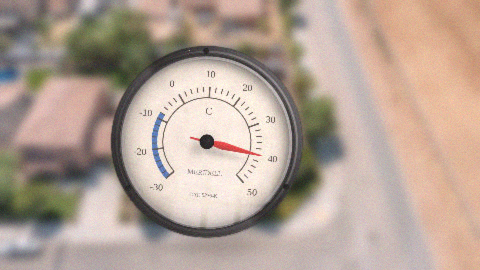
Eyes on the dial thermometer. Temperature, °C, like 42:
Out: 40
